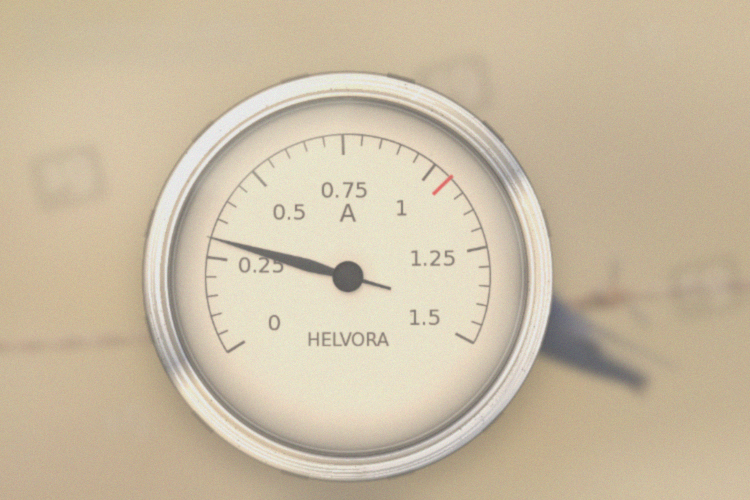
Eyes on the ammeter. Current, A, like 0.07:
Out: 0.3
